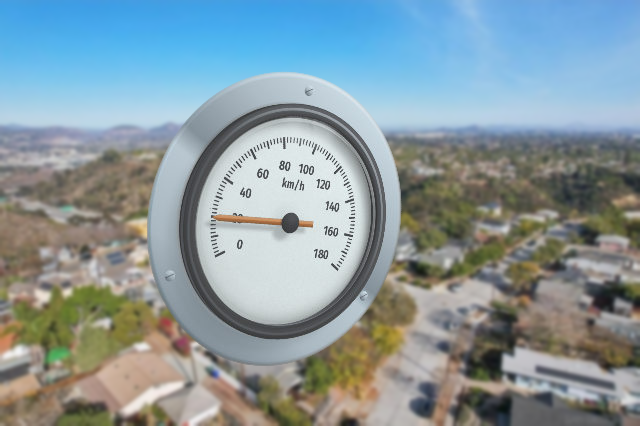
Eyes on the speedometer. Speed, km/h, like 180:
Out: 20
